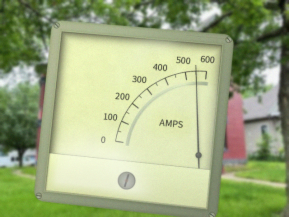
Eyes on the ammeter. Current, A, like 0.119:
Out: 550
